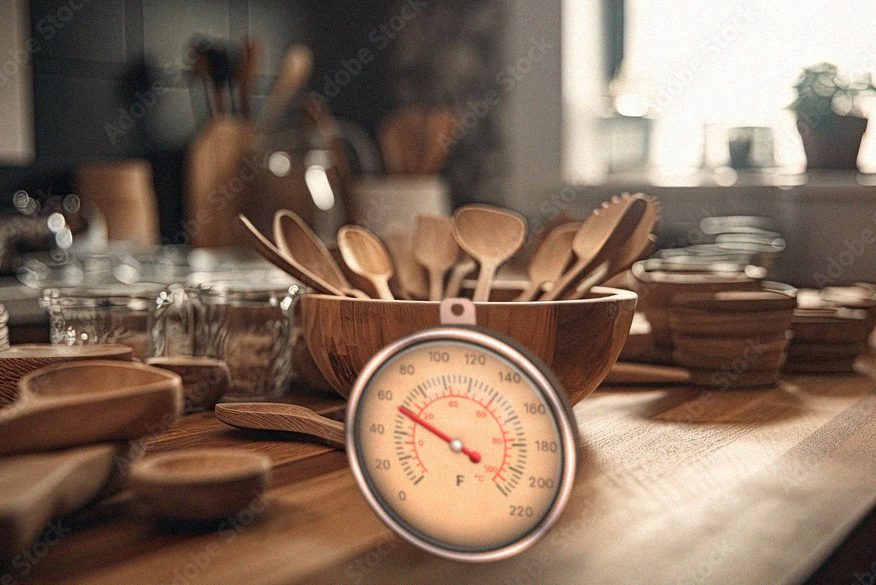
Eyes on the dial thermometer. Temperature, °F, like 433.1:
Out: 60
